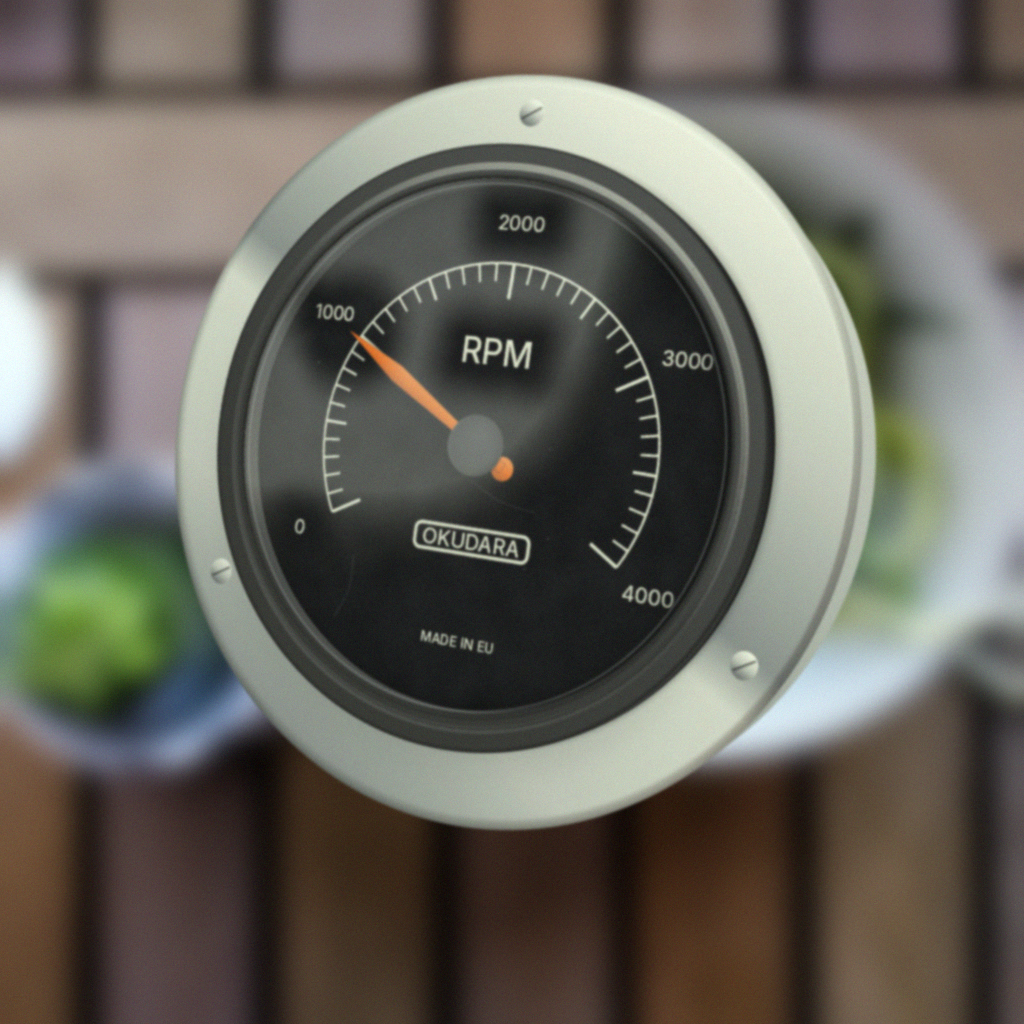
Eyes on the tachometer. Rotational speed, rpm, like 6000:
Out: 1000
